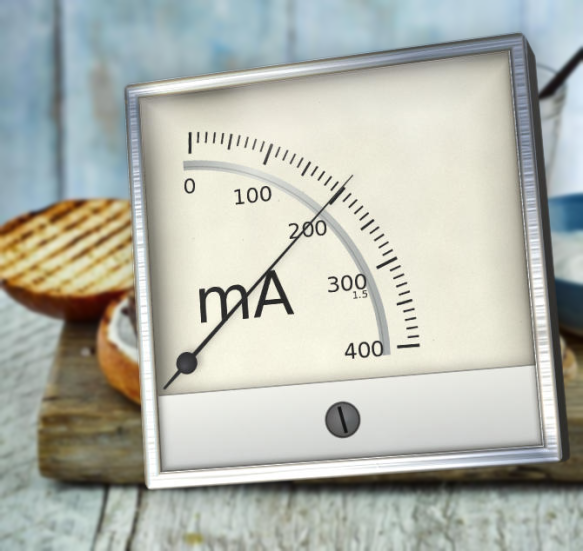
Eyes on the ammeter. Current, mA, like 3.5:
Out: 200
